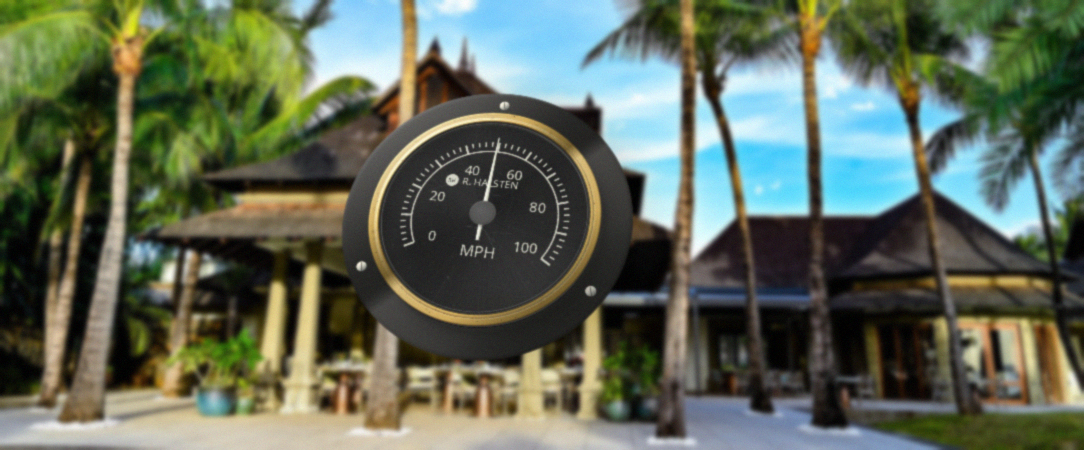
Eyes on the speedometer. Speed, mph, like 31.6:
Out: 50
